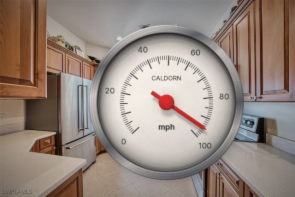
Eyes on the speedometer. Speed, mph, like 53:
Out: 95
